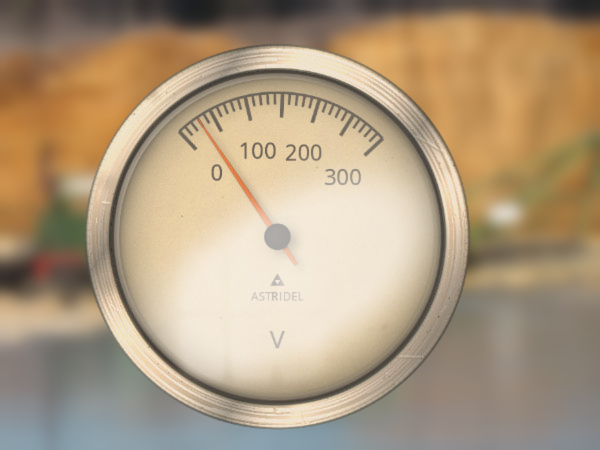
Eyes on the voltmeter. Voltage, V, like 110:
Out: 30
